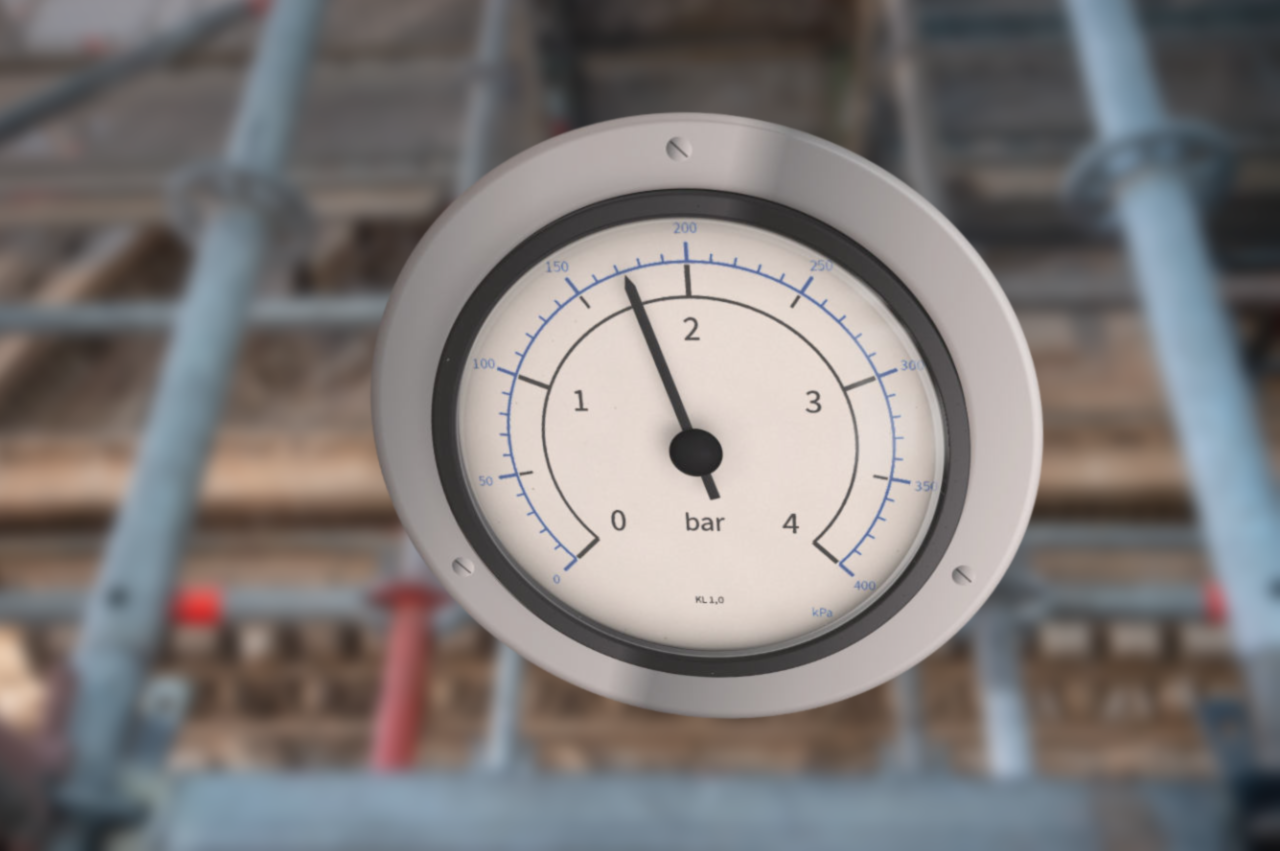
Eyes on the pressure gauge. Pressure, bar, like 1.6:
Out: 1.75
